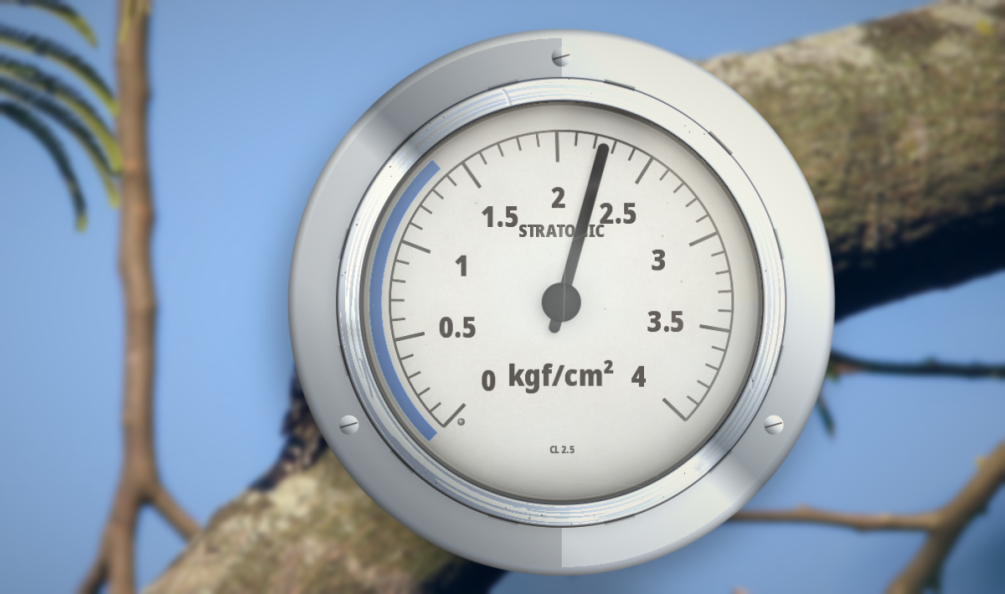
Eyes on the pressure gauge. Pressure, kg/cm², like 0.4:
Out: 2.25
